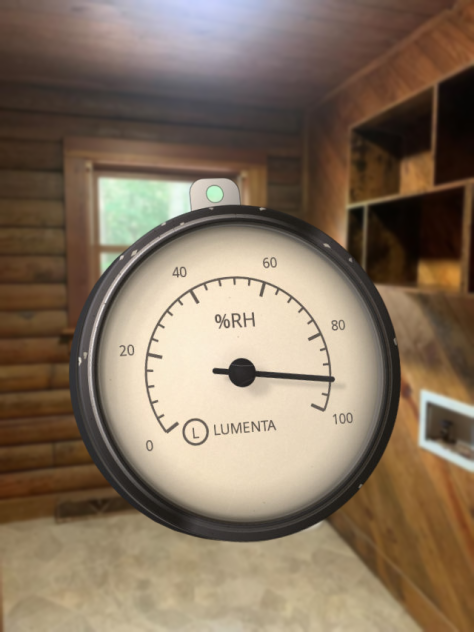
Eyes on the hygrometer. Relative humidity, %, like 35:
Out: 92
